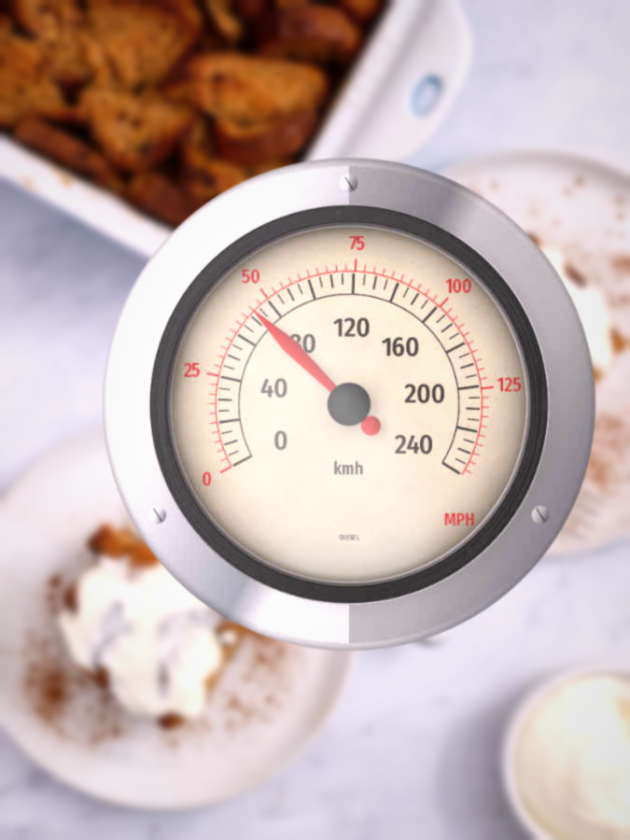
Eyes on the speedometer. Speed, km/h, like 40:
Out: 72.5
